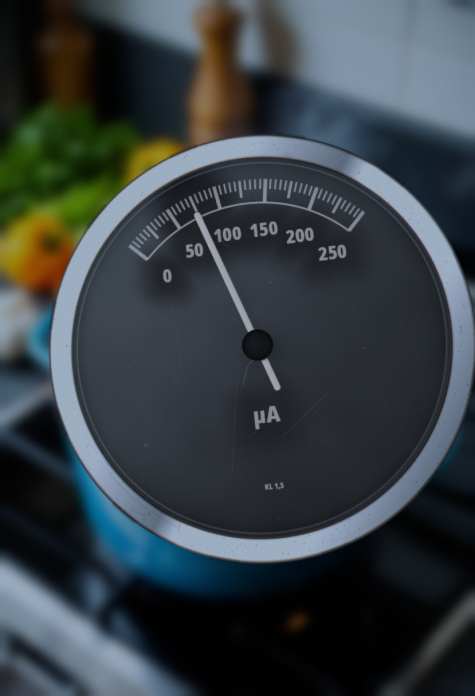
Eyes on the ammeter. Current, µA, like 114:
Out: 75
